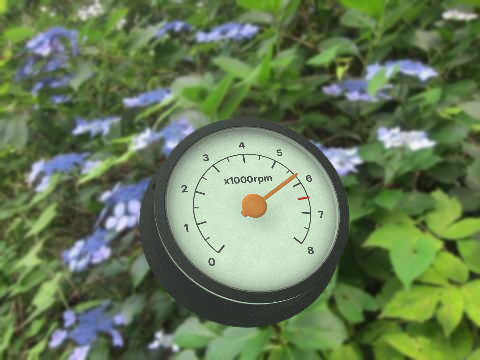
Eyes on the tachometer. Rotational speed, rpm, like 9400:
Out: 5750
